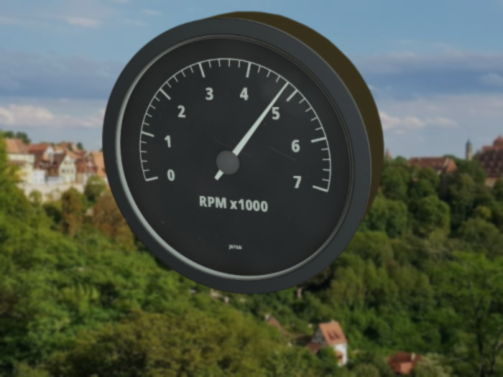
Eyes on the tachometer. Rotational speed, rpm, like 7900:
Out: 4800
